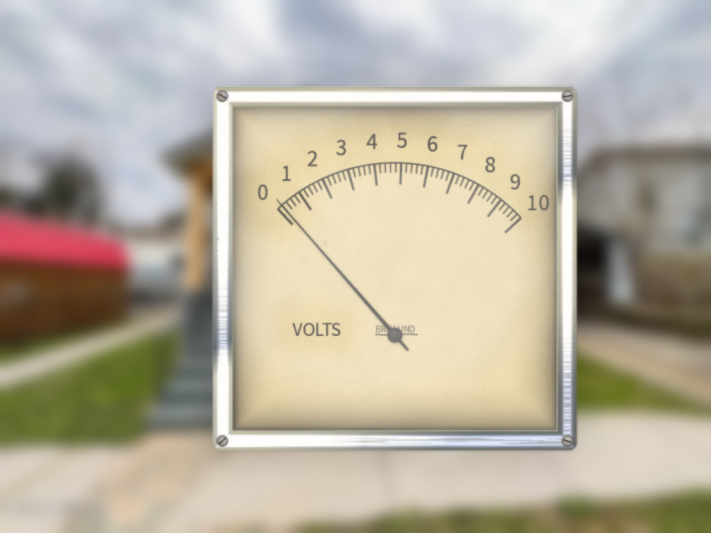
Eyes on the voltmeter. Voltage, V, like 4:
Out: 0.2
